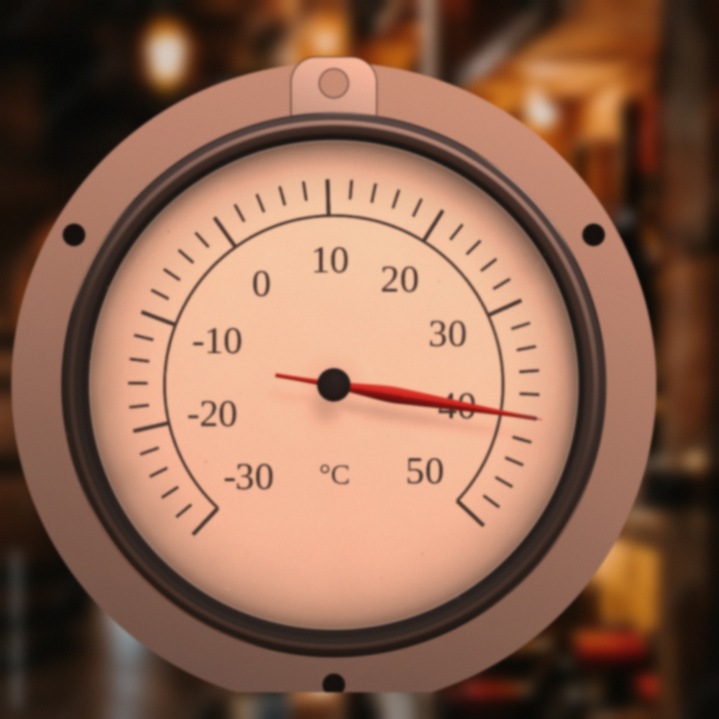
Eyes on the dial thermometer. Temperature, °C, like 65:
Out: 40
